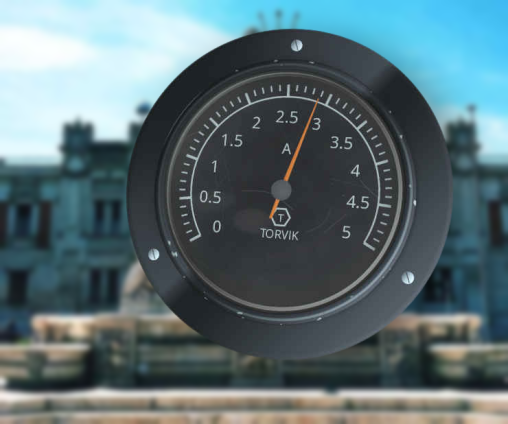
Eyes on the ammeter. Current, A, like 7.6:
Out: 2.9
